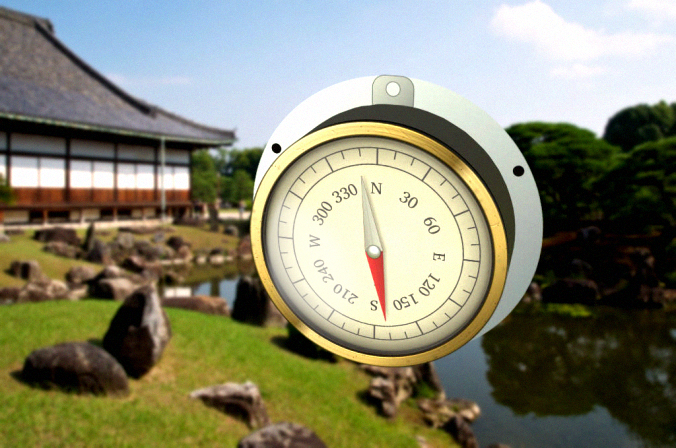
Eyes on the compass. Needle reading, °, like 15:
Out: 170
